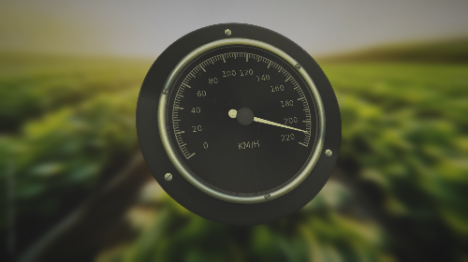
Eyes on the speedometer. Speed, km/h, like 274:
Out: 210
